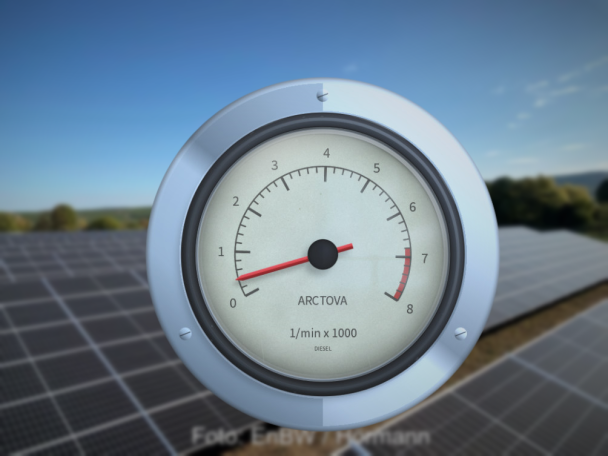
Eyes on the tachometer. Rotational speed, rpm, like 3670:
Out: 400
